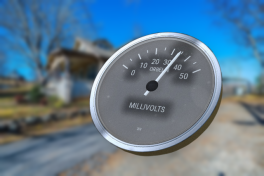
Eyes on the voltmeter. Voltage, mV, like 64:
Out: 35
